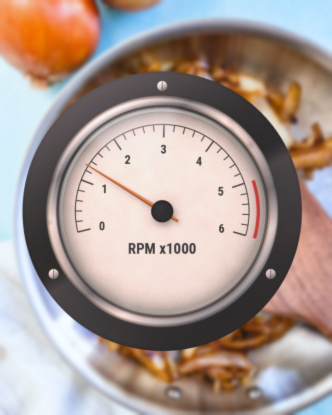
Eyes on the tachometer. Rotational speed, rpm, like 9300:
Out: 1300
